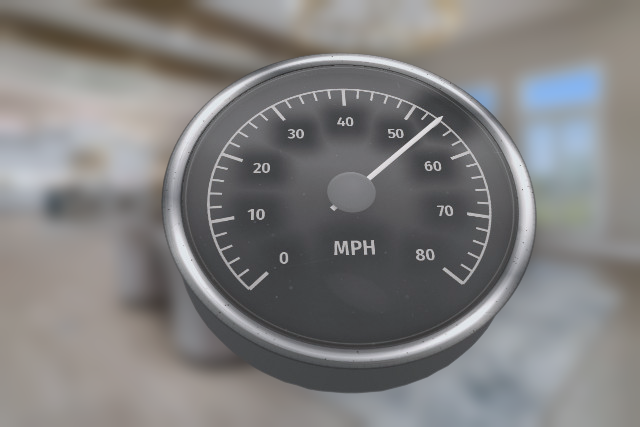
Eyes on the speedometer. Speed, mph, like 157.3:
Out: 54
